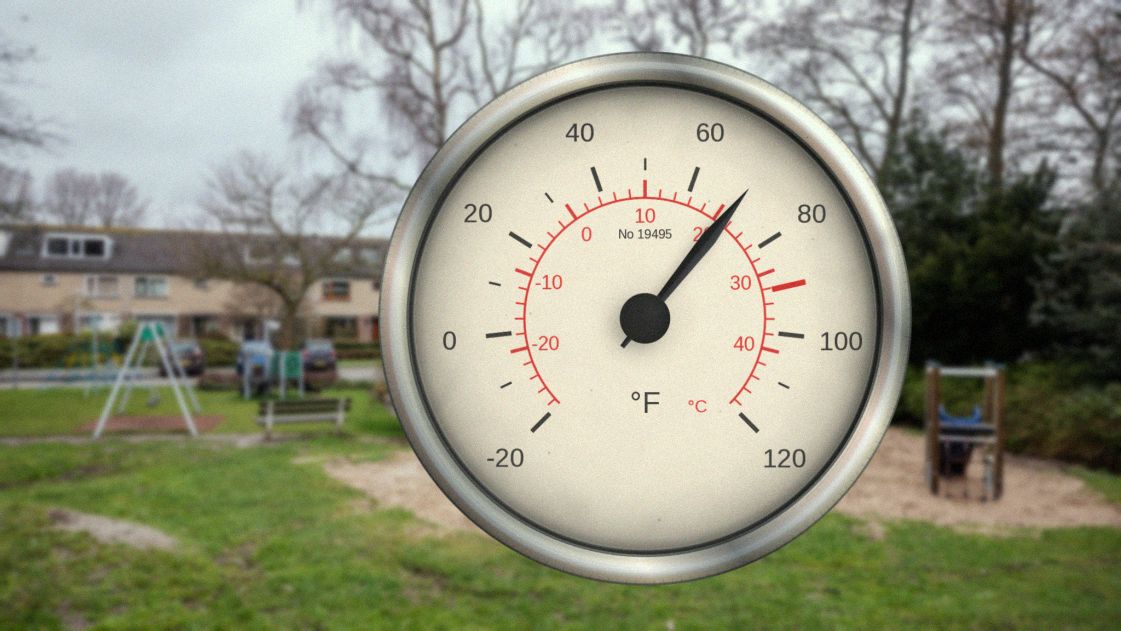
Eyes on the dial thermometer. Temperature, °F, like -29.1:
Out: 70
